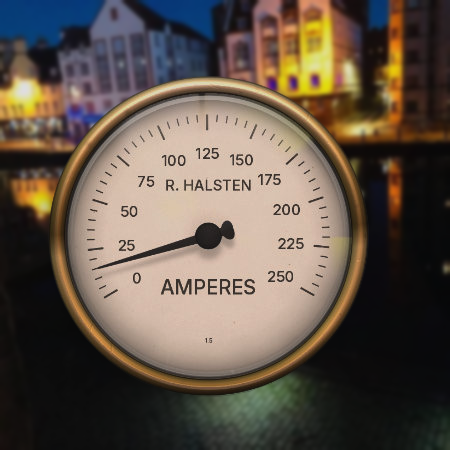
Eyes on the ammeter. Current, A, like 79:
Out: 15
